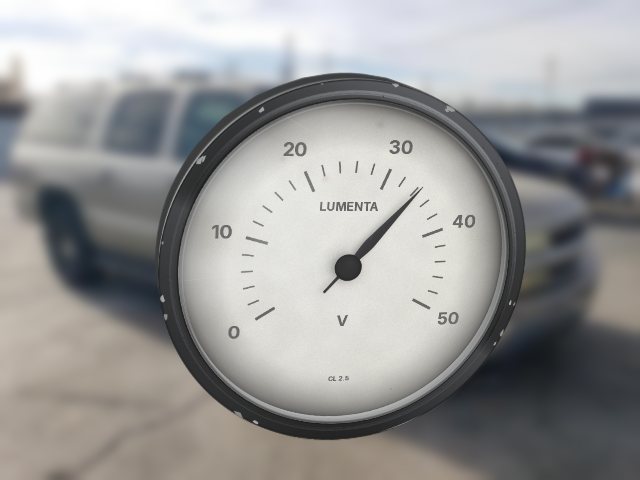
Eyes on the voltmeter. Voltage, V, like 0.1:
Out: 34
